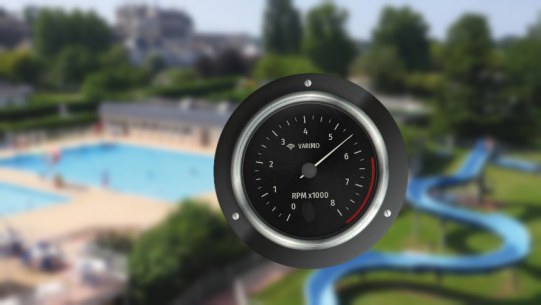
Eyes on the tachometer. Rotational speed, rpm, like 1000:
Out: 5500
